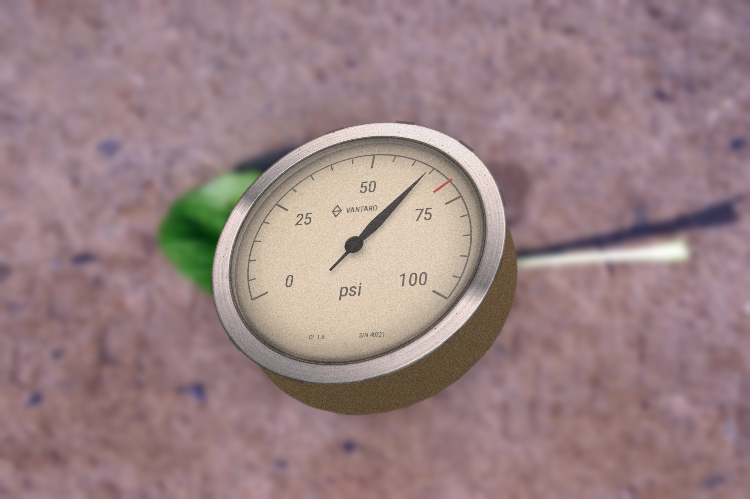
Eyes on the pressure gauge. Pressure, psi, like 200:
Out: 65
